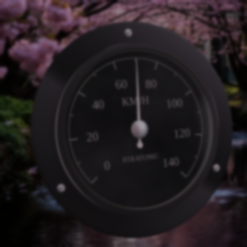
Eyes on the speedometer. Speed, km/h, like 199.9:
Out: 70
